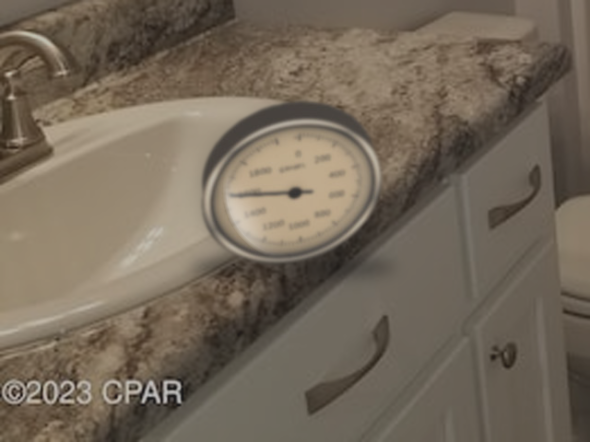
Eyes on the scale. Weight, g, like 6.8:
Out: 1600
